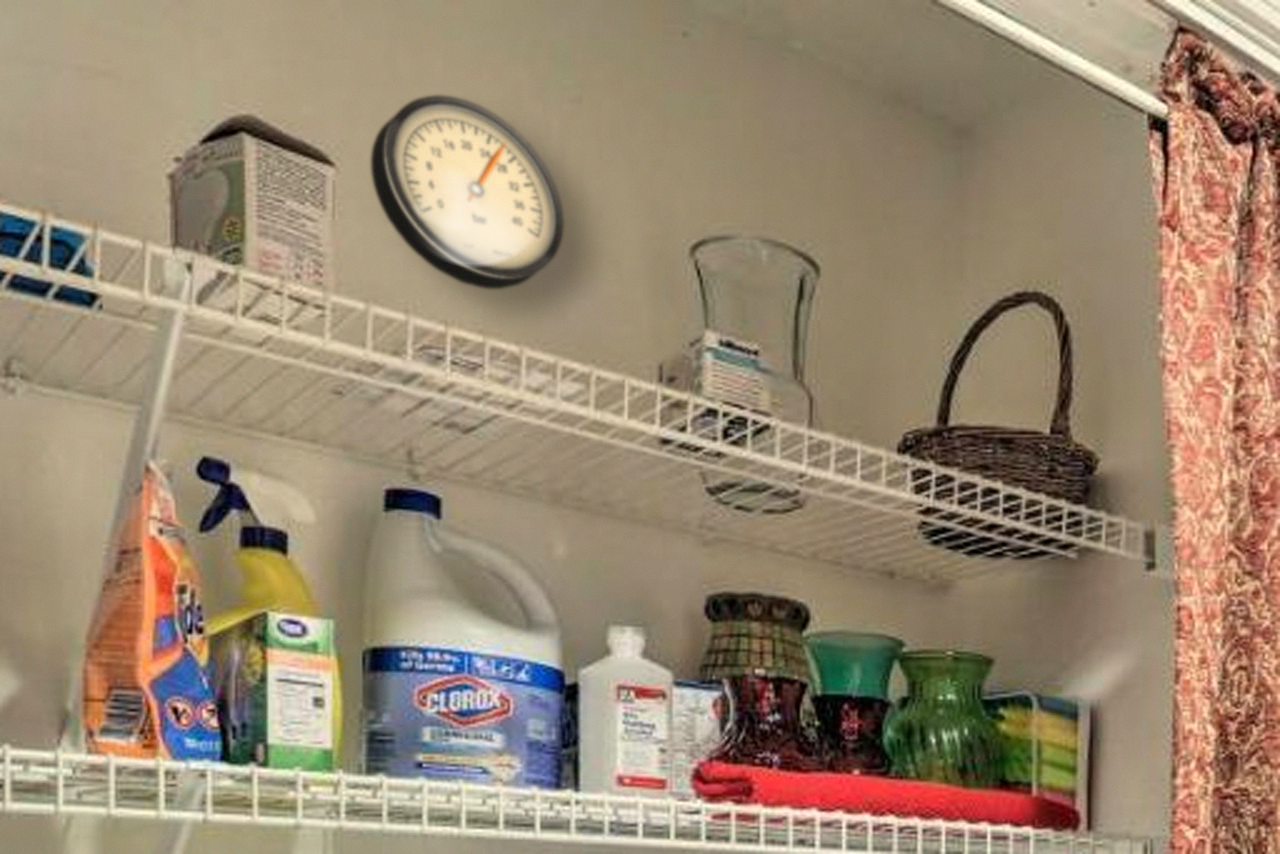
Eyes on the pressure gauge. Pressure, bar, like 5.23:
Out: 26
